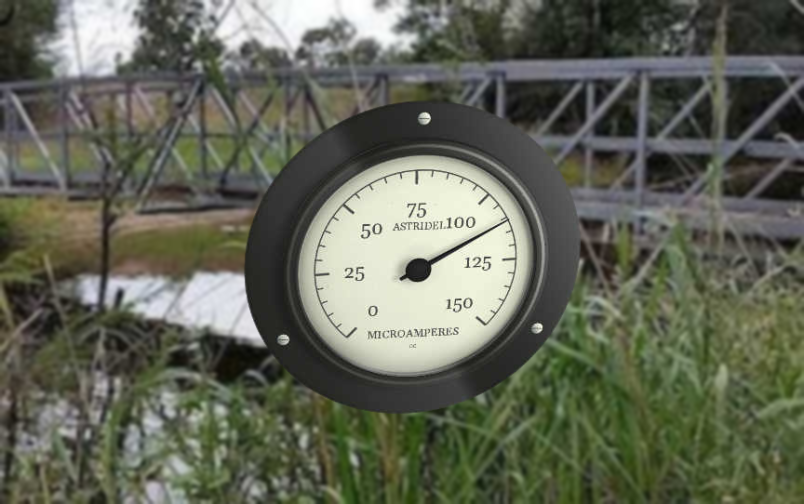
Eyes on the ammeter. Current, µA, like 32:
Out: 110
